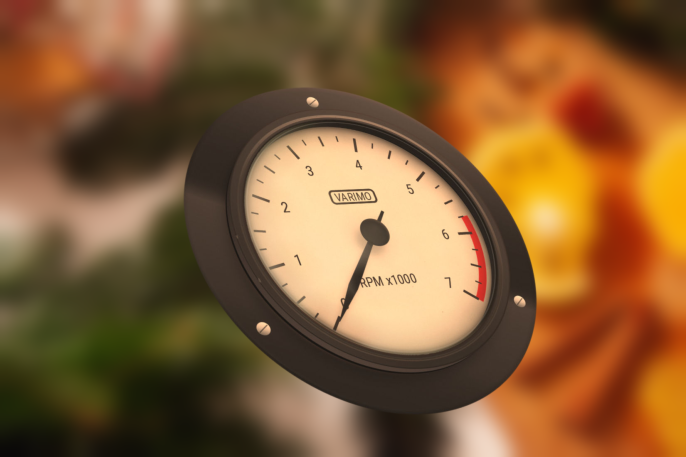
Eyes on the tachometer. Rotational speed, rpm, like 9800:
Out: 0
